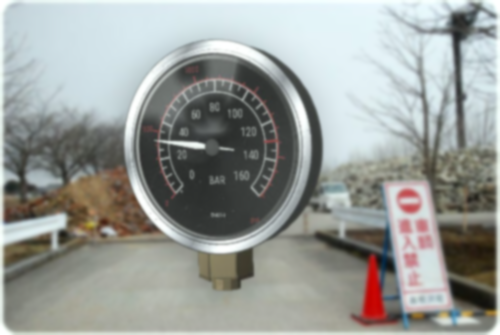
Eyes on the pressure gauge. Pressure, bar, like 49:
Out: 30
